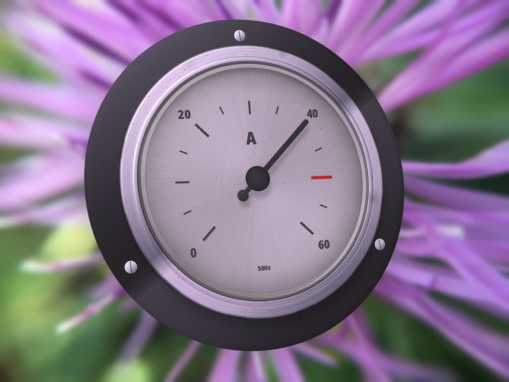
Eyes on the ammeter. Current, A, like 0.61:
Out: 40
